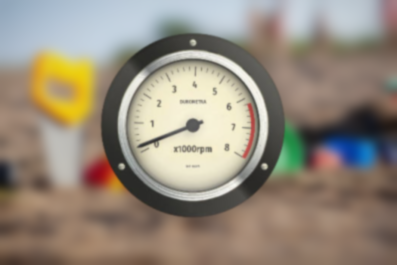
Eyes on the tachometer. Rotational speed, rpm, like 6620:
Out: 200
